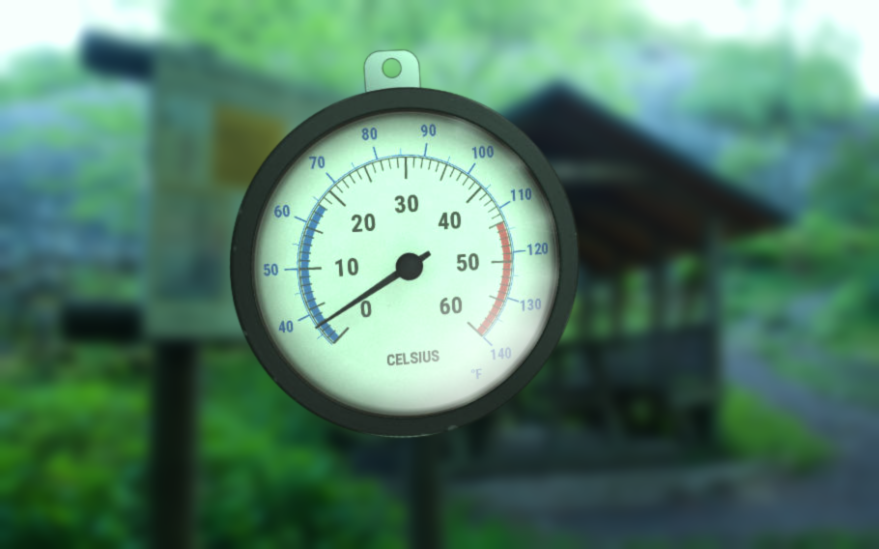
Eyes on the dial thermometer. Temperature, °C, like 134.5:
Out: 3
